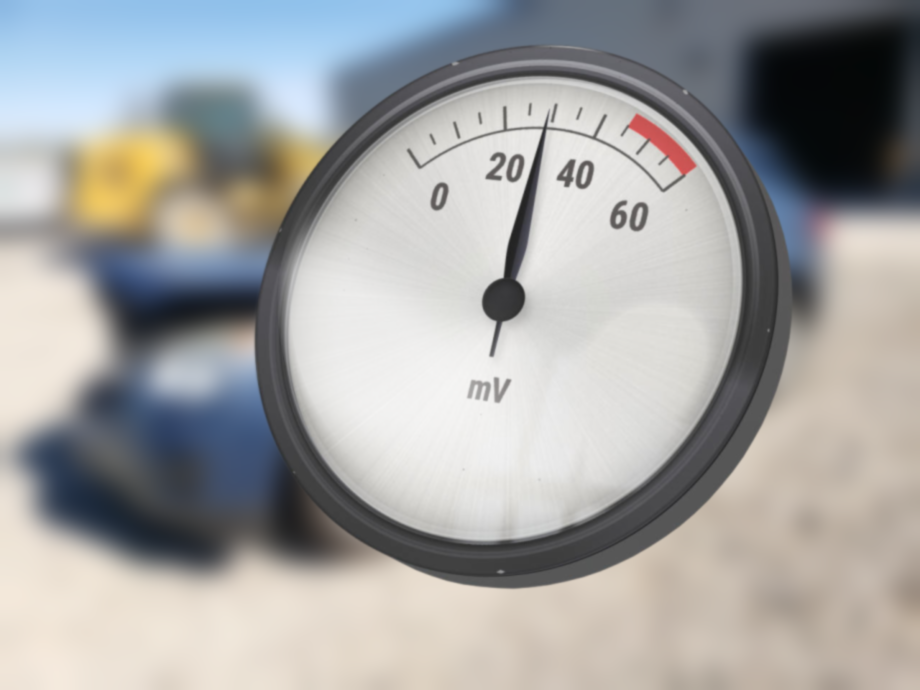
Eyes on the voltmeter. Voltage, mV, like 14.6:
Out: 30
